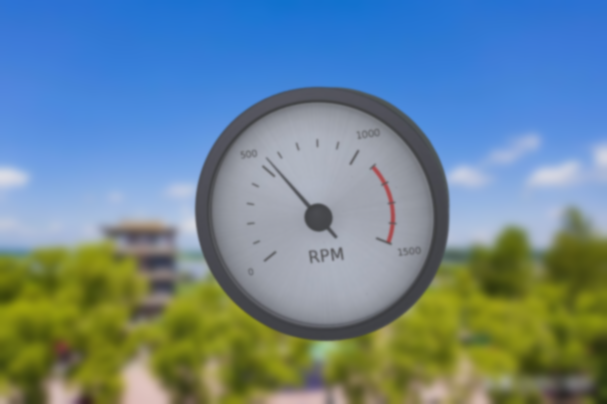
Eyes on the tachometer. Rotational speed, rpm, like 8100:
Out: 550
